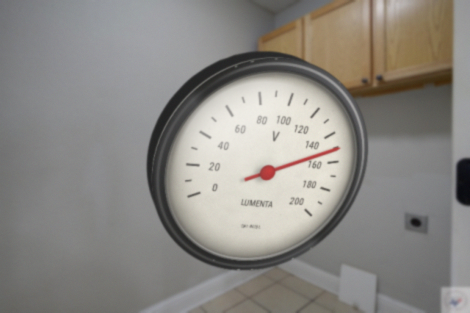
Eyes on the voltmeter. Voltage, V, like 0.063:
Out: 150
